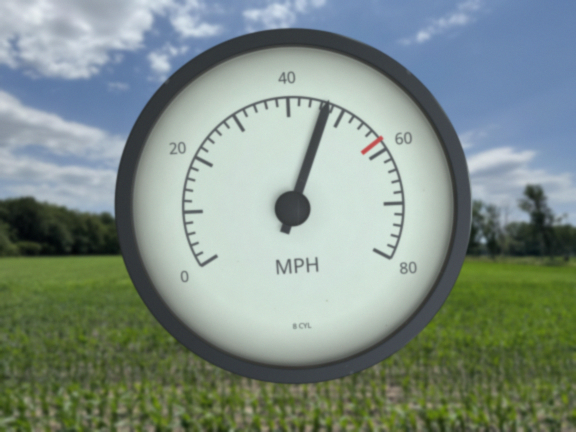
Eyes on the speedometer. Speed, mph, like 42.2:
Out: 47
